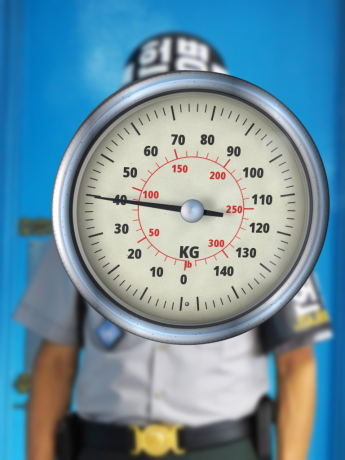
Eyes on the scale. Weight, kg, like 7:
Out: 40
